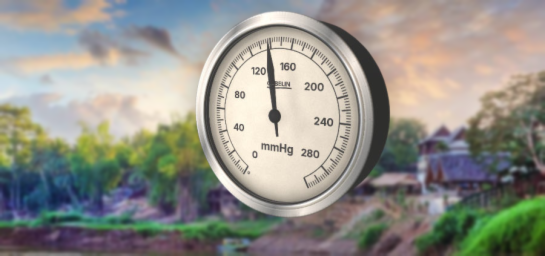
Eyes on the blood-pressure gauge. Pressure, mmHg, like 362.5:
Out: 140
